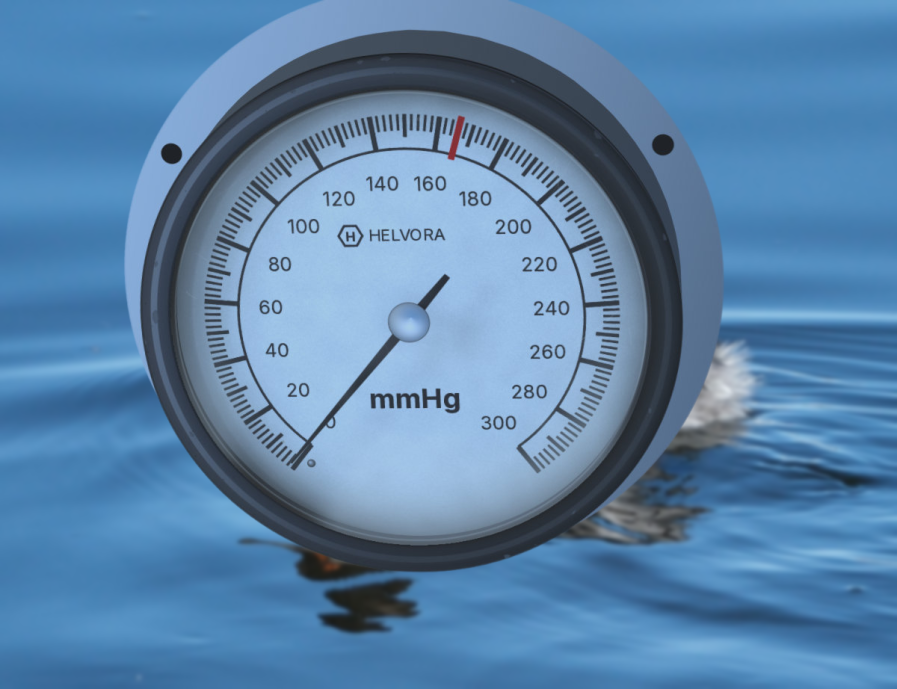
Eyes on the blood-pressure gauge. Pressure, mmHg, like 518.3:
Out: 2
